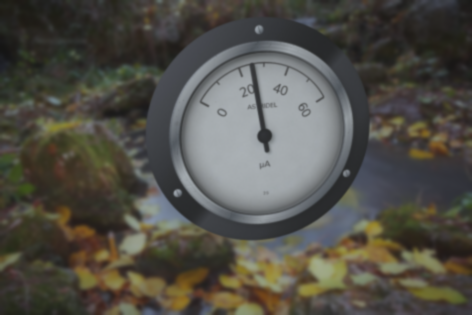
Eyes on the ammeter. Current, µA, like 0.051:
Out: 25
